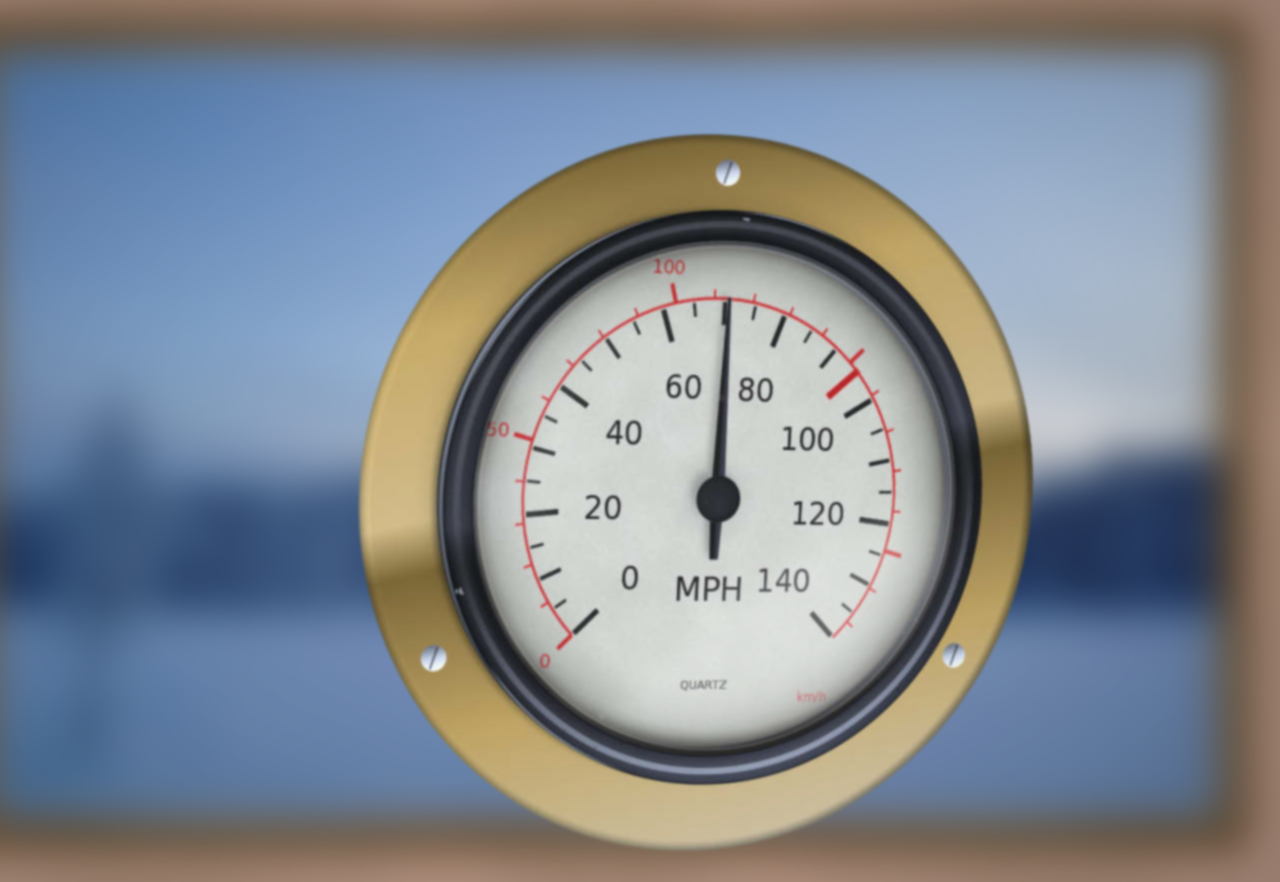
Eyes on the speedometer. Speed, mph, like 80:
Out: 70
